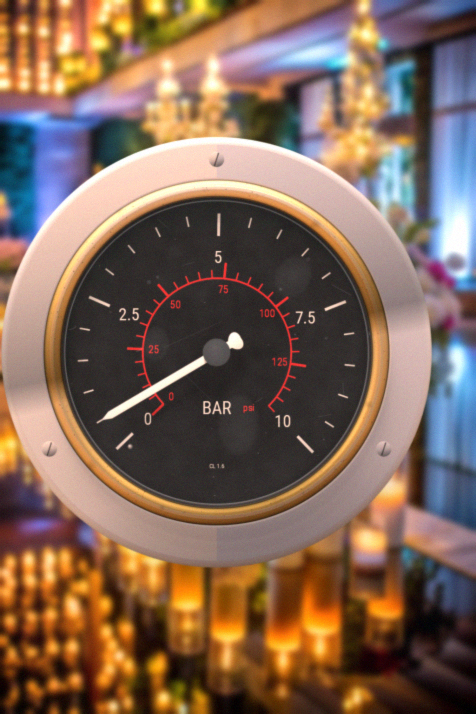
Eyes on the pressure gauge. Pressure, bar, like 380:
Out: 0.5
